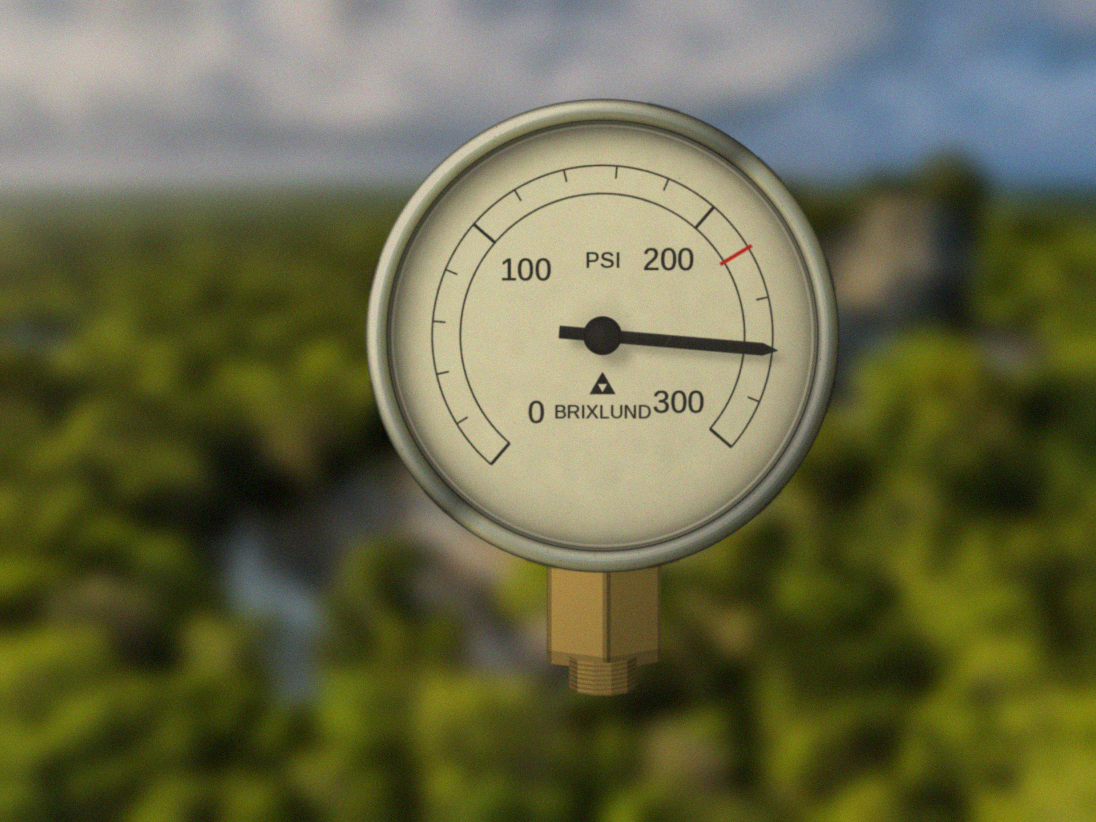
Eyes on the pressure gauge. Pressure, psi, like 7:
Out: 260
